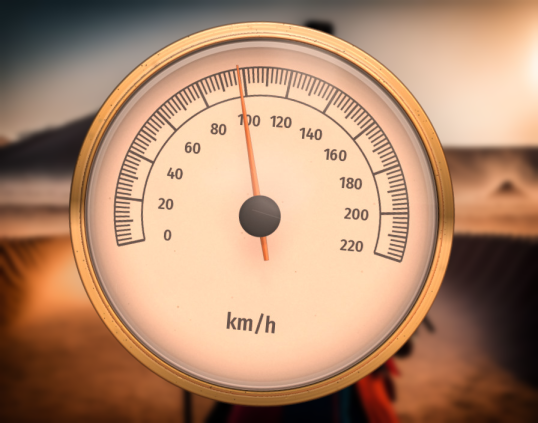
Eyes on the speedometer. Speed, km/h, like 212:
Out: 98
